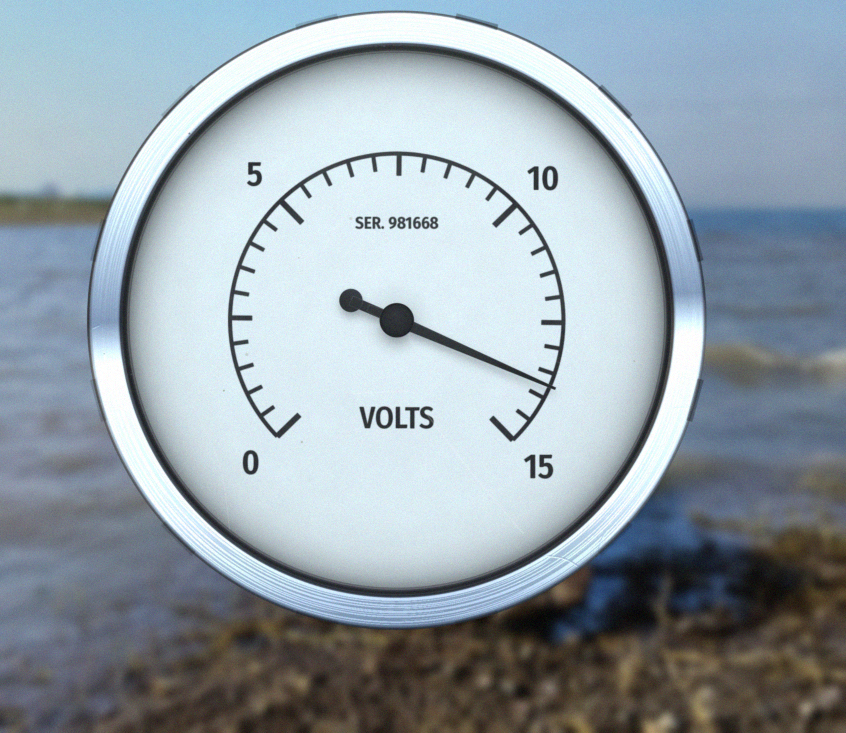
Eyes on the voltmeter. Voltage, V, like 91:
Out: 13.75
